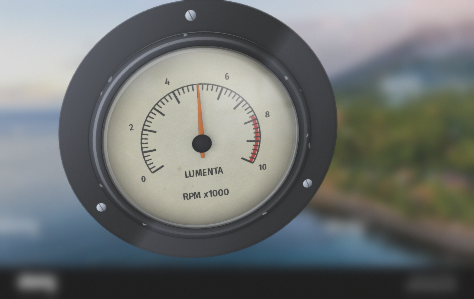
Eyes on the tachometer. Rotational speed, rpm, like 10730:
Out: 5000
